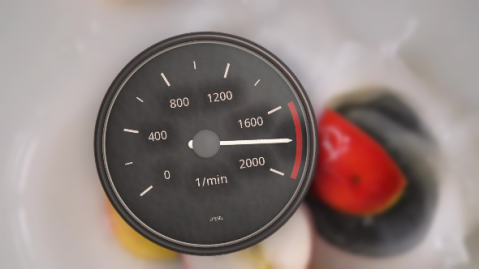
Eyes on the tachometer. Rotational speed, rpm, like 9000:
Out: 1800
